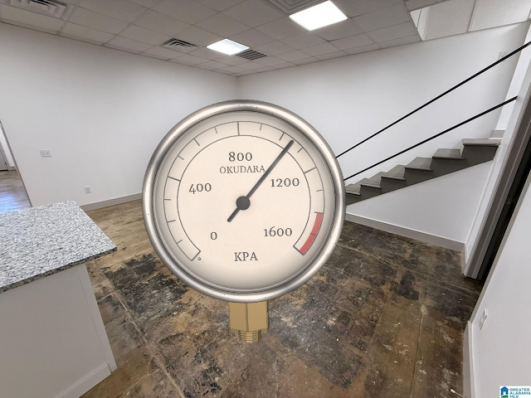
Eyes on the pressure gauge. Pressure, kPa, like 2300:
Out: 1050
